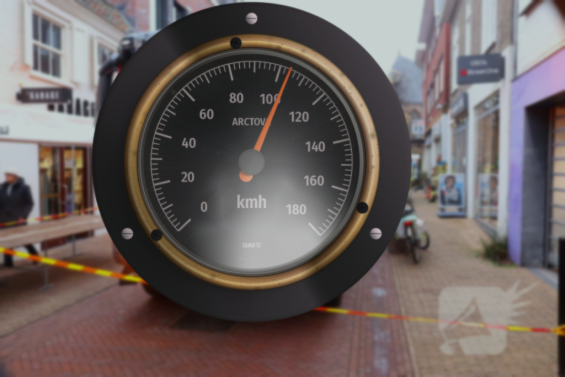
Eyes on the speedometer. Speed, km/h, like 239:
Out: 104
